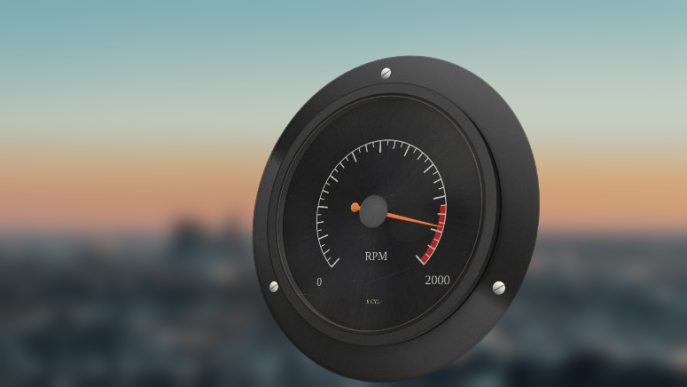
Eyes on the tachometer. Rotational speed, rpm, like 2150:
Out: 1775
